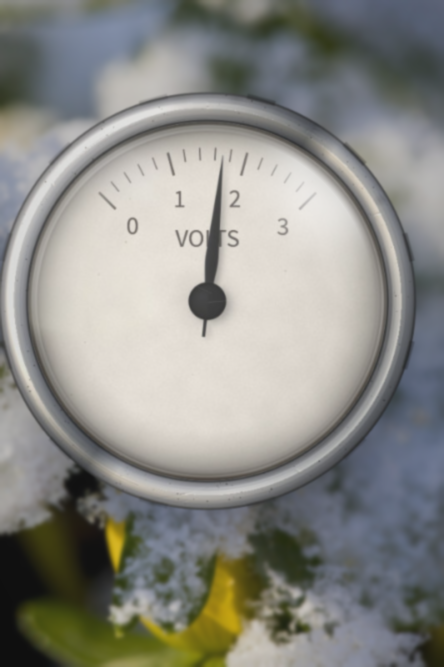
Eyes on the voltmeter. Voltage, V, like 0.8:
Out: 1.7
